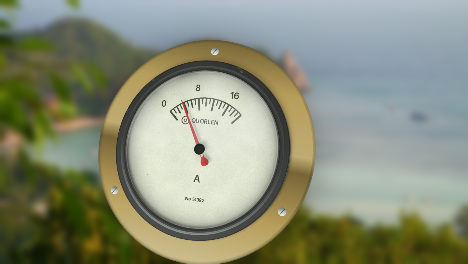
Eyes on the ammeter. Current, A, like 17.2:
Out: 4
